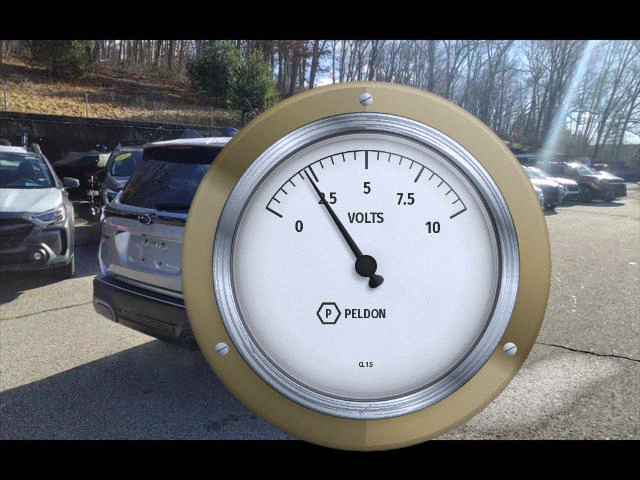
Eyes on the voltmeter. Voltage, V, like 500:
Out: 2.25
